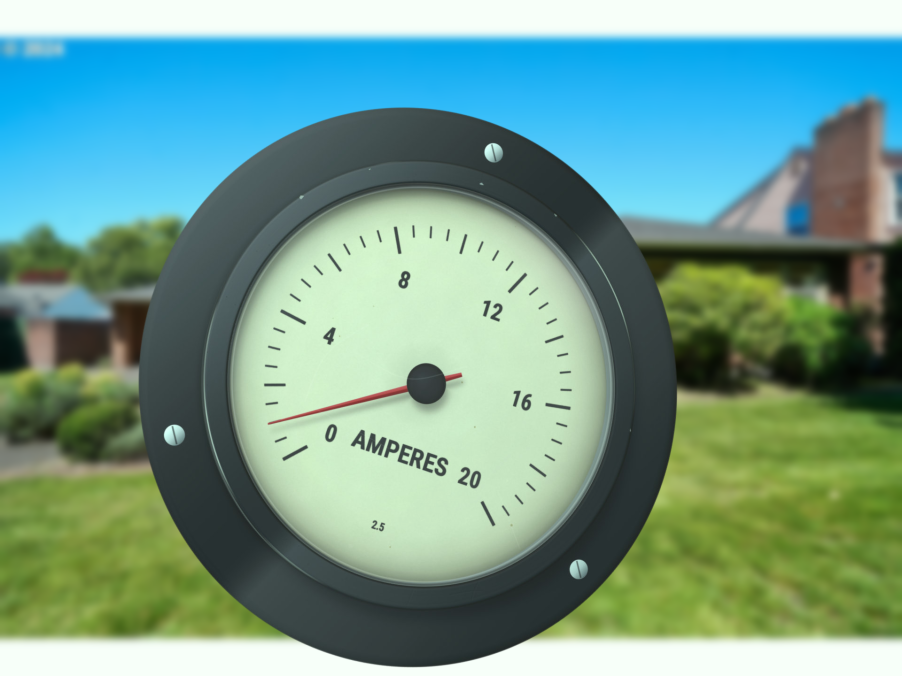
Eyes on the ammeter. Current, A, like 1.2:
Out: 1
